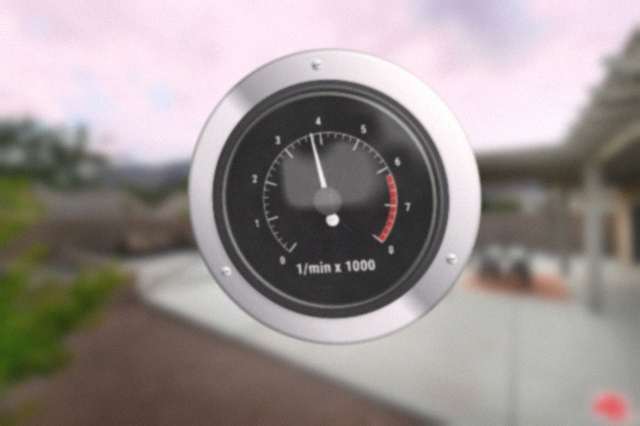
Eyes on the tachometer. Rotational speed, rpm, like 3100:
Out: 3800
